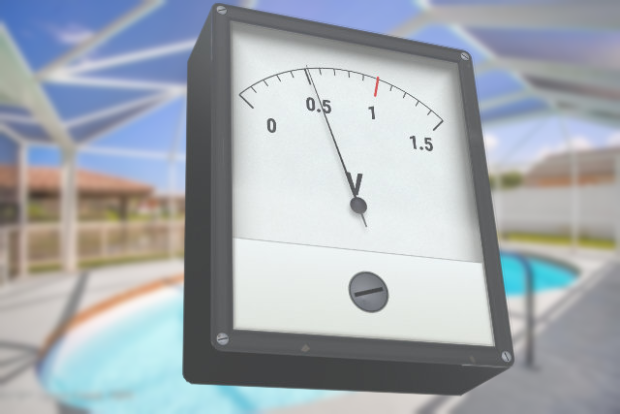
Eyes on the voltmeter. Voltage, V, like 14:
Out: 0.5
